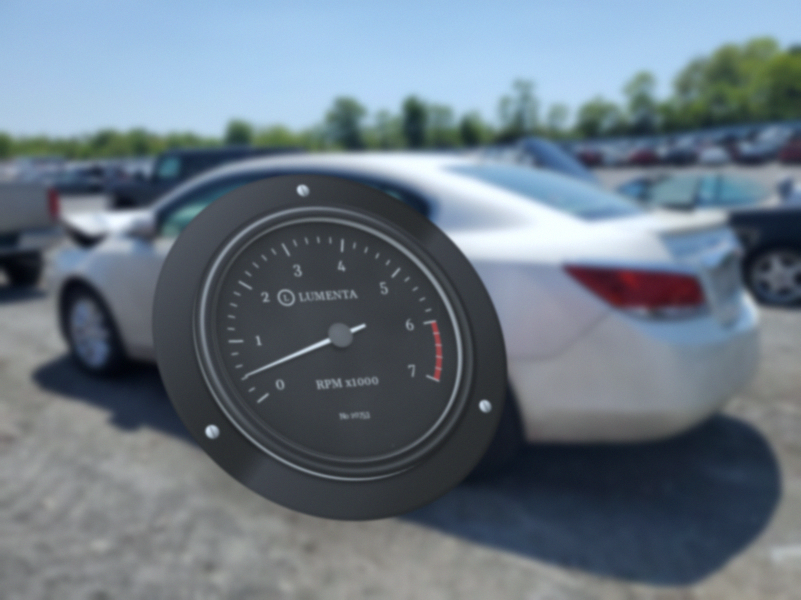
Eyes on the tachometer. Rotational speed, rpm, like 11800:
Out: 400
